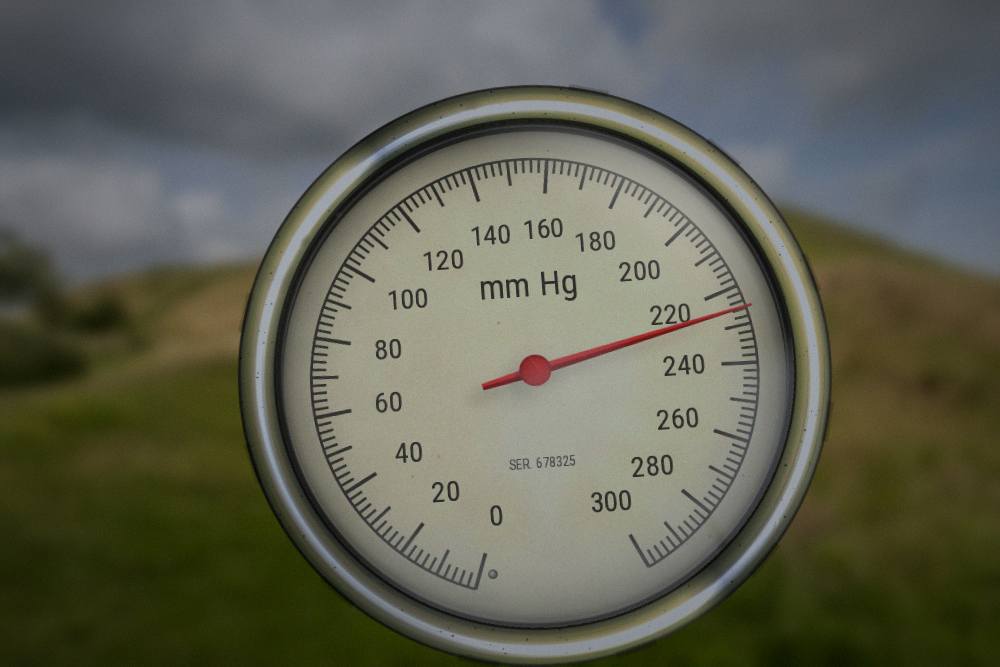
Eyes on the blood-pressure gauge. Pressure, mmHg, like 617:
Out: 226
